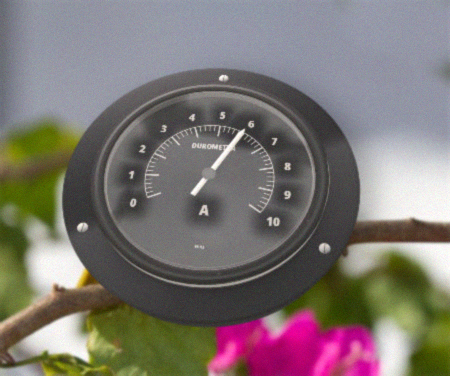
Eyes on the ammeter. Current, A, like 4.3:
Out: 6
